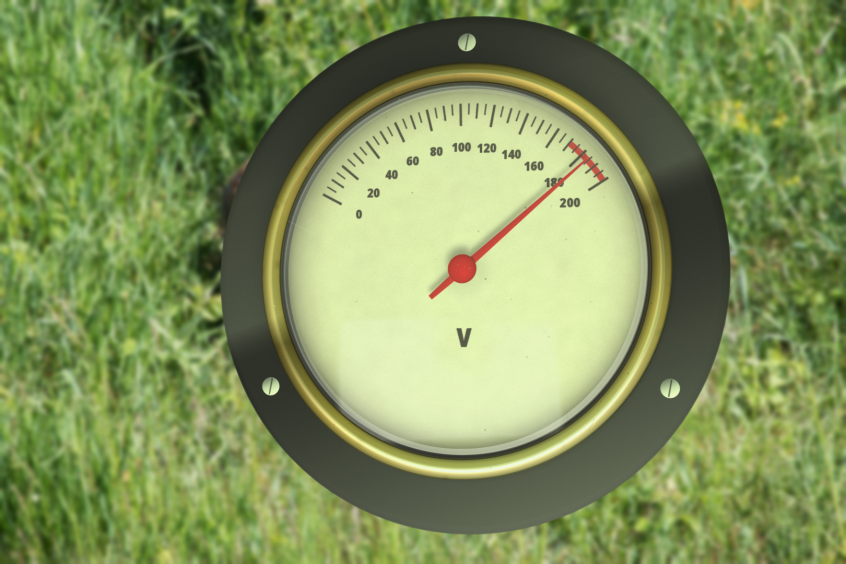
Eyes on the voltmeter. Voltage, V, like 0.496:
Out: 185
